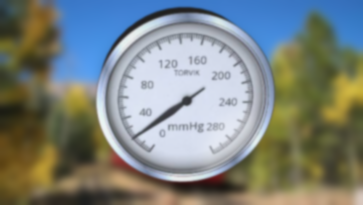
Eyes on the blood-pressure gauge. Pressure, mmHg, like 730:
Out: 20
